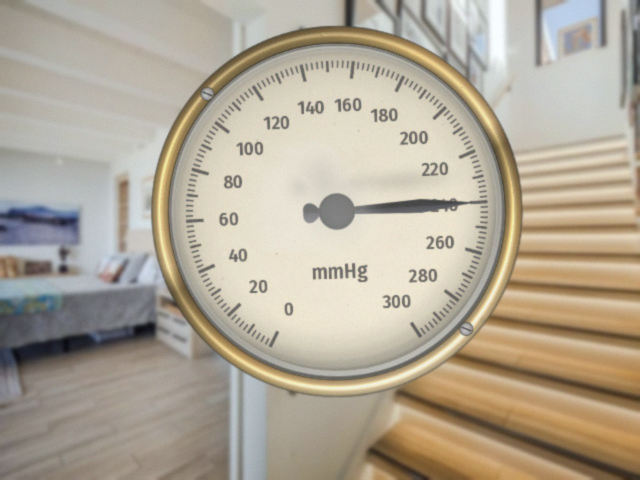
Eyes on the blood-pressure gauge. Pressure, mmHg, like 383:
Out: 240
